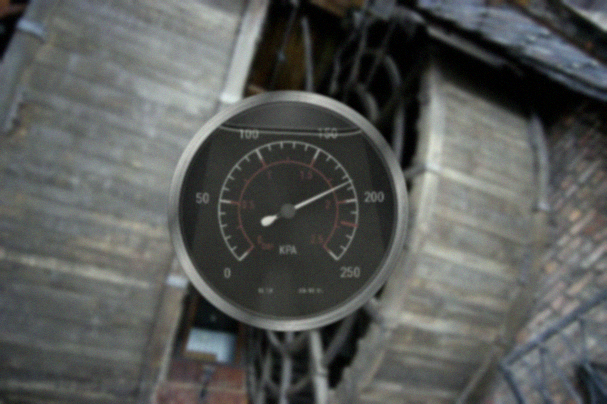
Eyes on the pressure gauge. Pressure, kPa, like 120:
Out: 185
